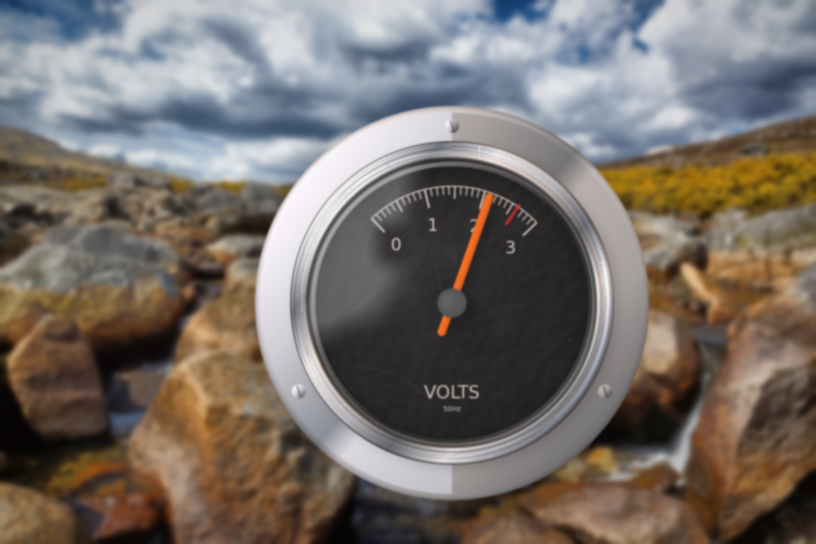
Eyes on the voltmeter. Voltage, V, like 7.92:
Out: 2.1
